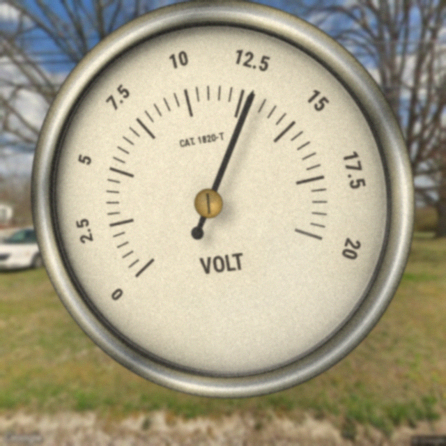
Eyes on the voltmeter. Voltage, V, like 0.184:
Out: 13
